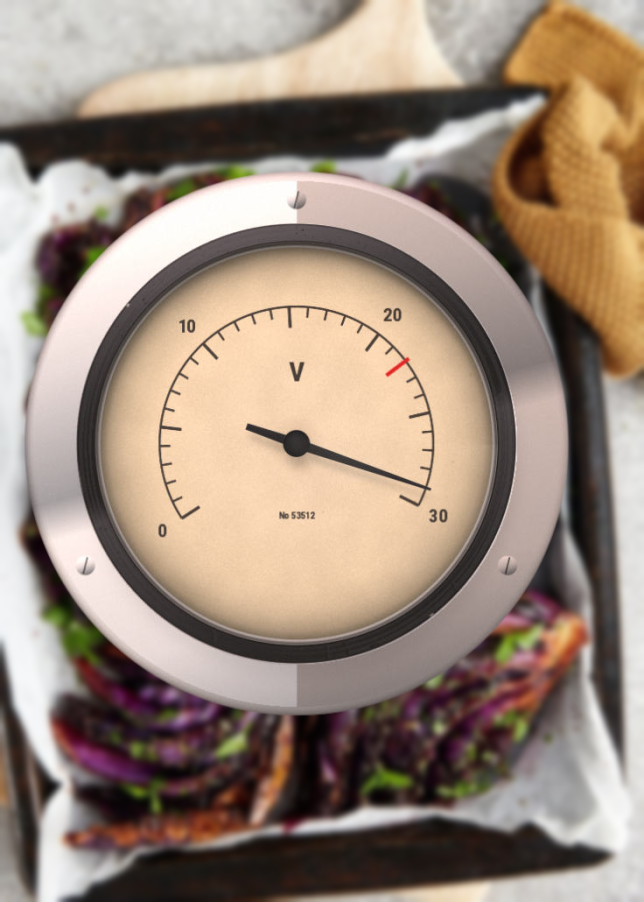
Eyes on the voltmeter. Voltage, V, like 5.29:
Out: 29
